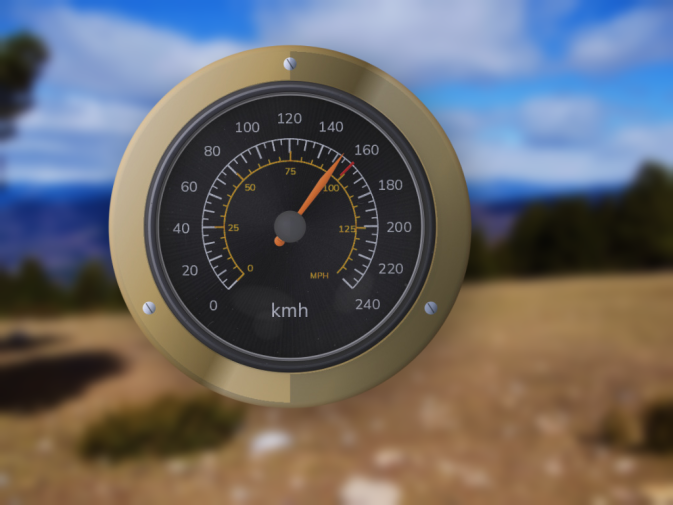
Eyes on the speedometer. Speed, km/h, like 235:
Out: 152.5
